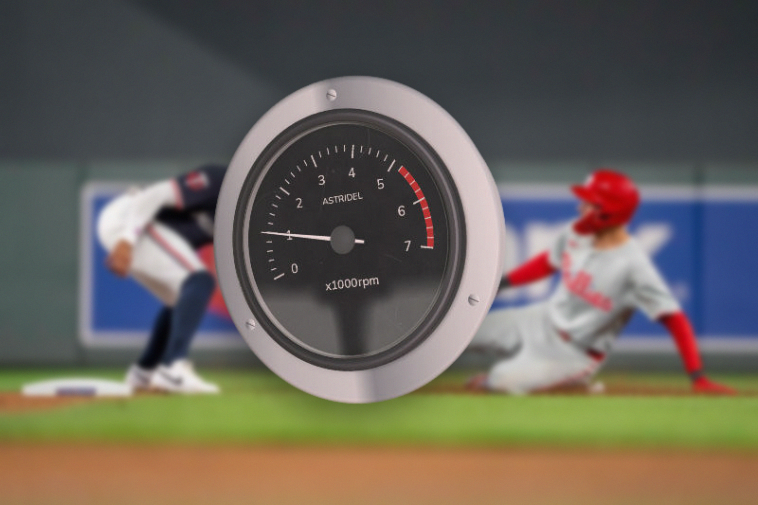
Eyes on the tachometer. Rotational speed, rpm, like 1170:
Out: 1000
